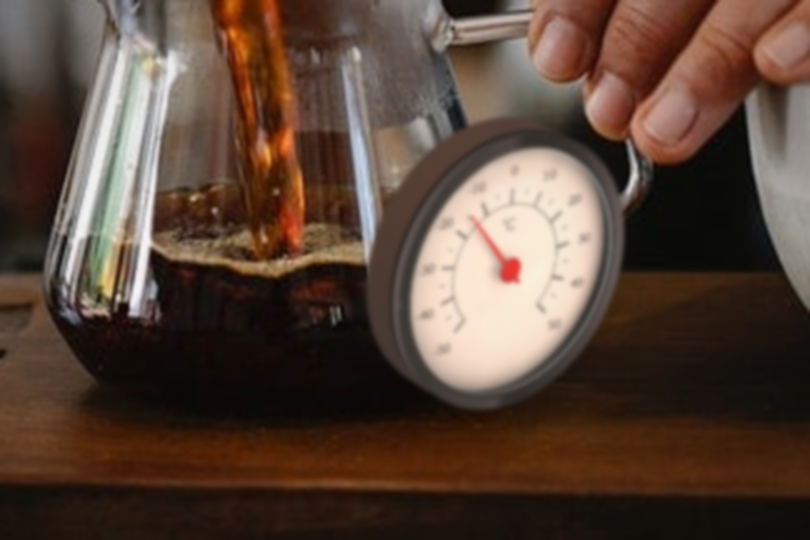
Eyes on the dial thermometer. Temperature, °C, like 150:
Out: -15
